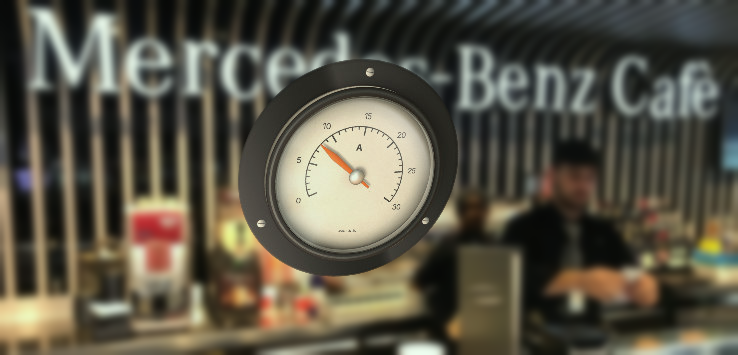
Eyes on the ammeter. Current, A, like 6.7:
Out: 8
